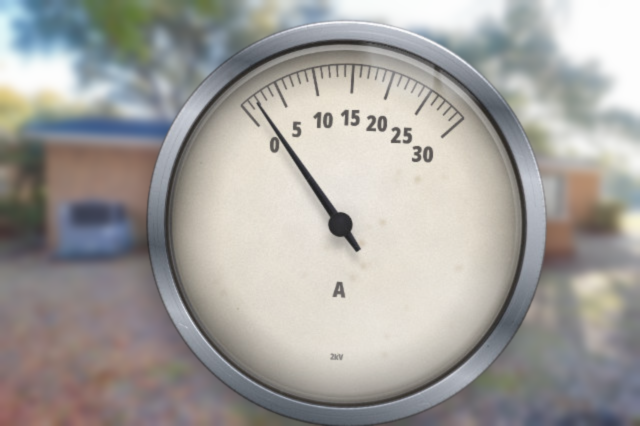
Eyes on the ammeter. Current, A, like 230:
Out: 2
